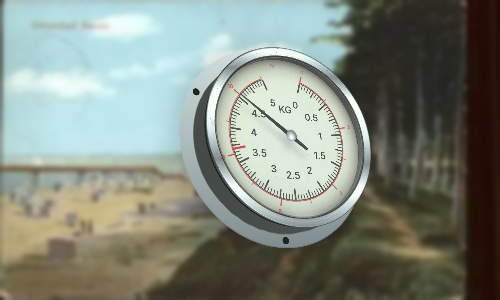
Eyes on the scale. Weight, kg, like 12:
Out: 4.5
